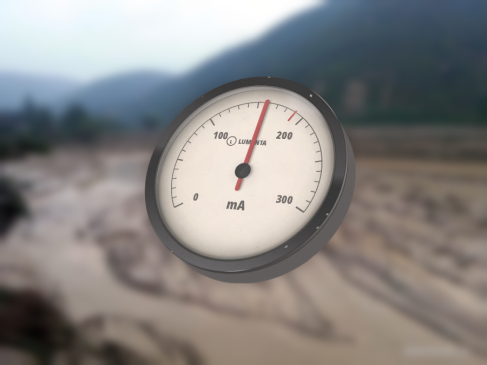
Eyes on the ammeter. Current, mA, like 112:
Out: 160
